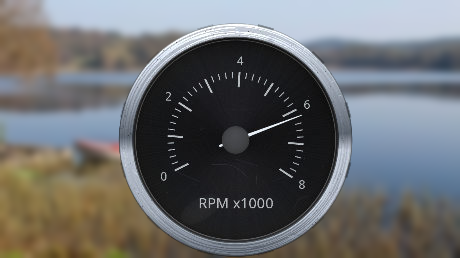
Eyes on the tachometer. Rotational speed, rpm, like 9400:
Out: 6200
